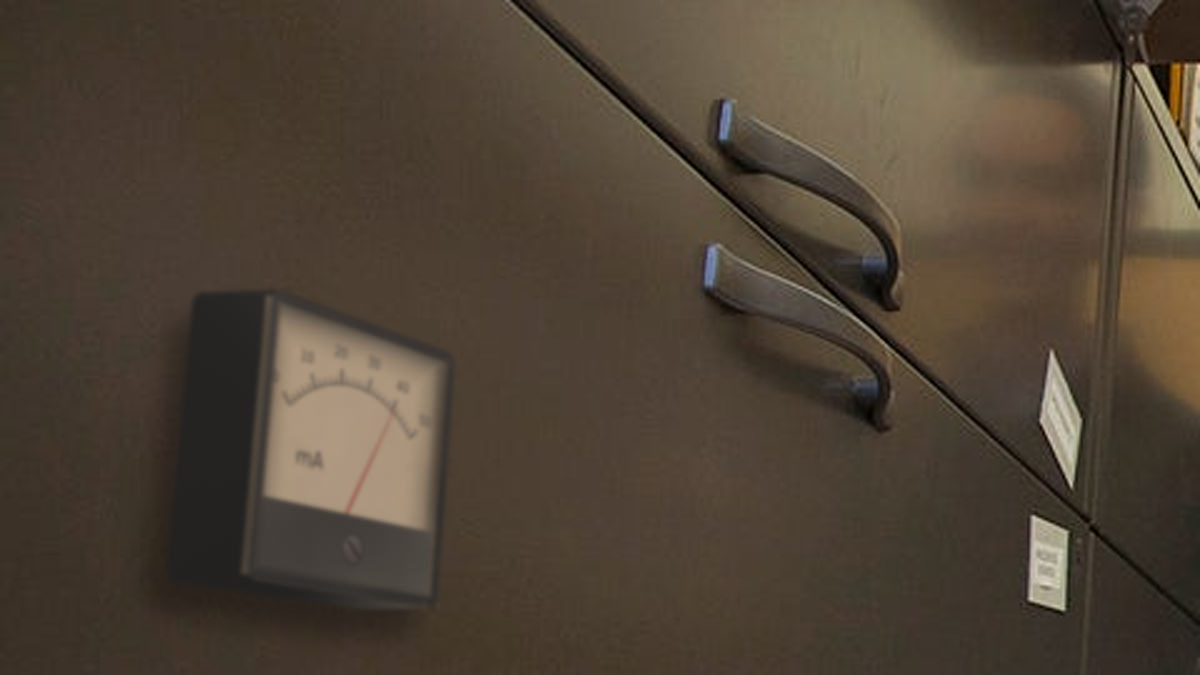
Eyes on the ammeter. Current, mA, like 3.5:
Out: 40
